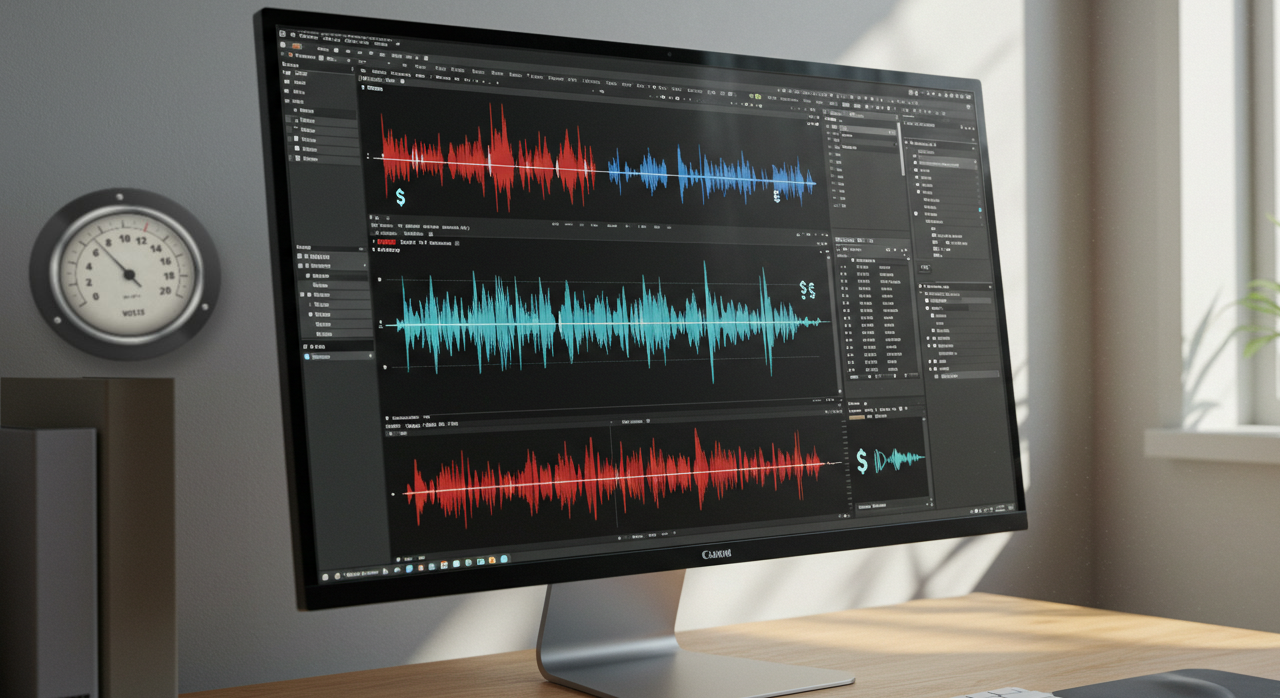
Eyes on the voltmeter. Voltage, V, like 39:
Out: 7
